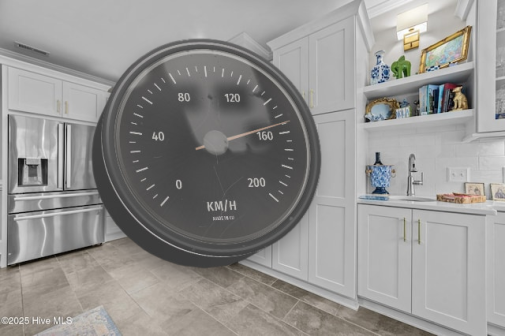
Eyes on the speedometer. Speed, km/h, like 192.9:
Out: 155
